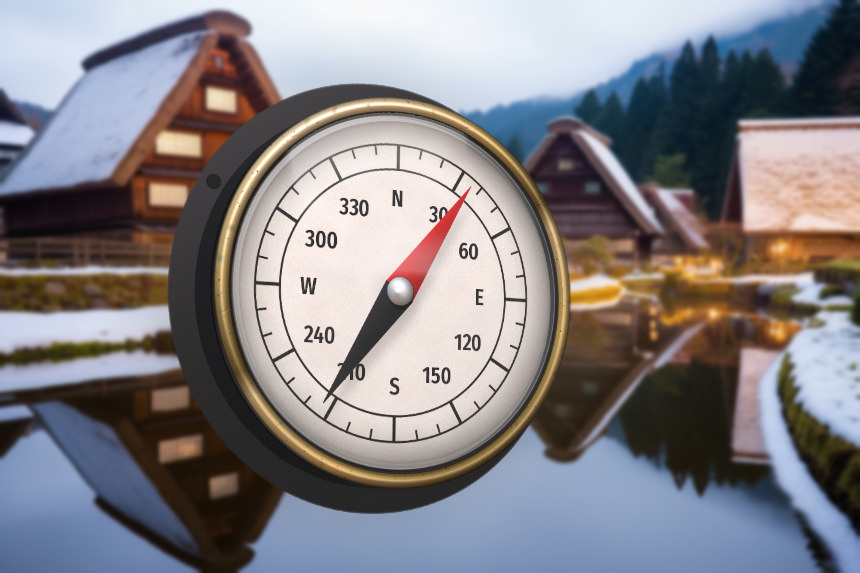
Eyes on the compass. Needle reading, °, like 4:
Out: 35
